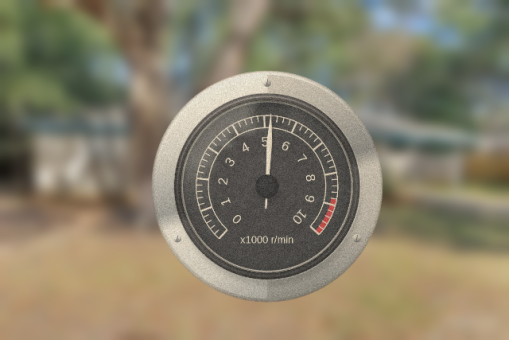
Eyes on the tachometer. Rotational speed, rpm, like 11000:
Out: 5200
